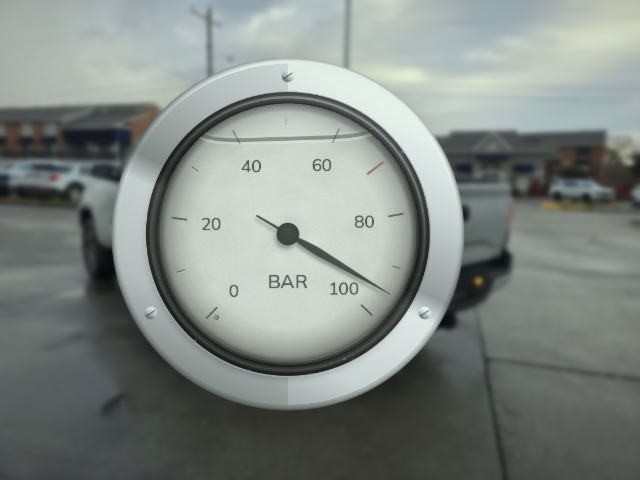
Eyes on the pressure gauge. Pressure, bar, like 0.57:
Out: 95
